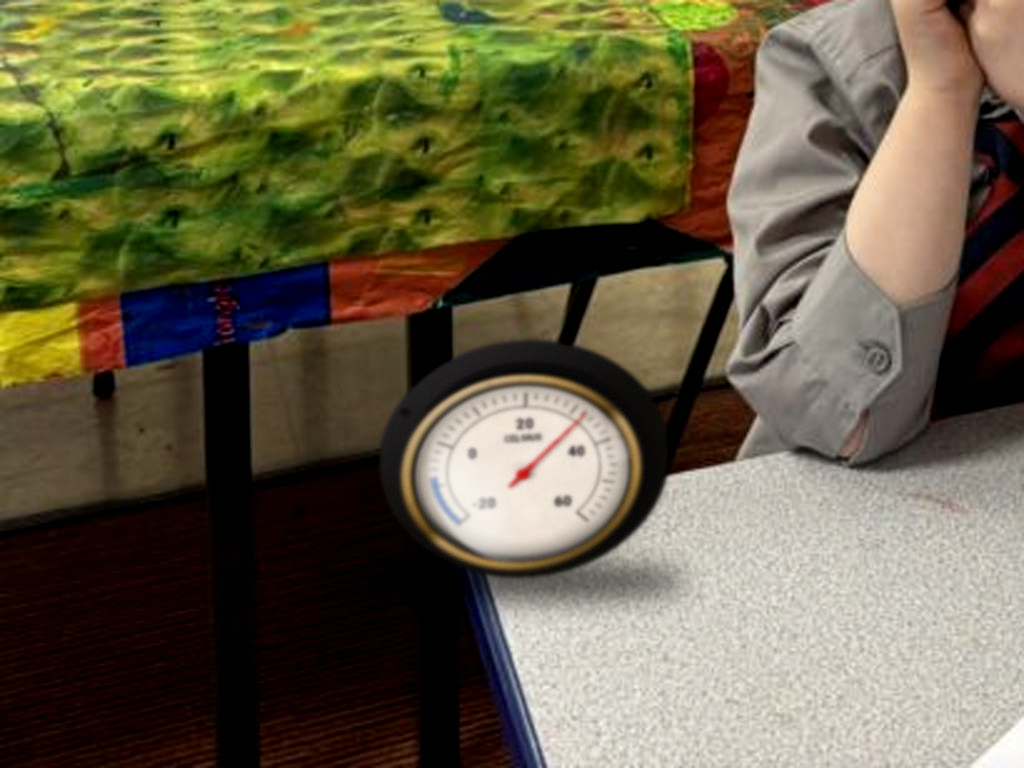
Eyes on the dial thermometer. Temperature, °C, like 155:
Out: 32
